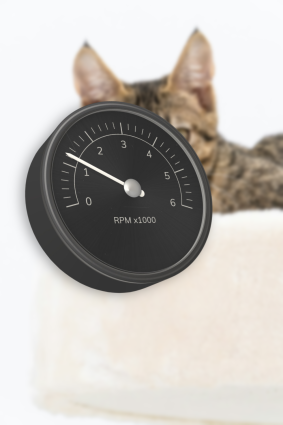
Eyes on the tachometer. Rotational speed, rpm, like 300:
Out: 1200
